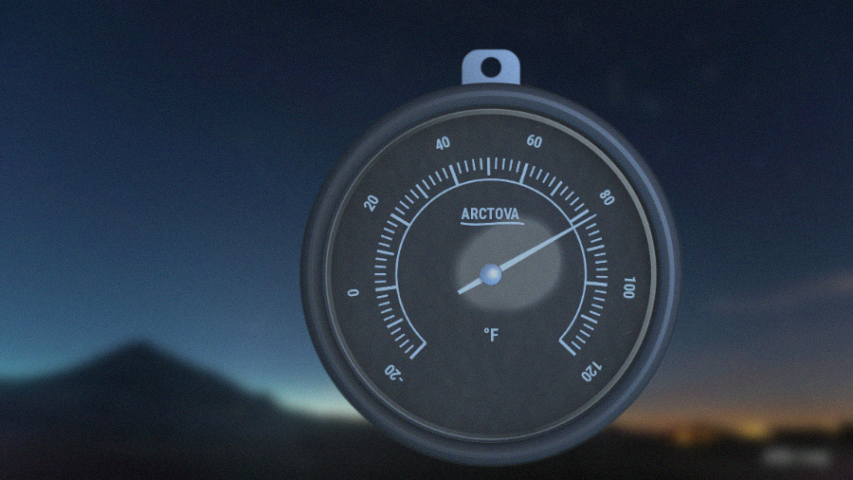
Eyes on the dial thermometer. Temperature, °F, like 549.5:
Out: 82
